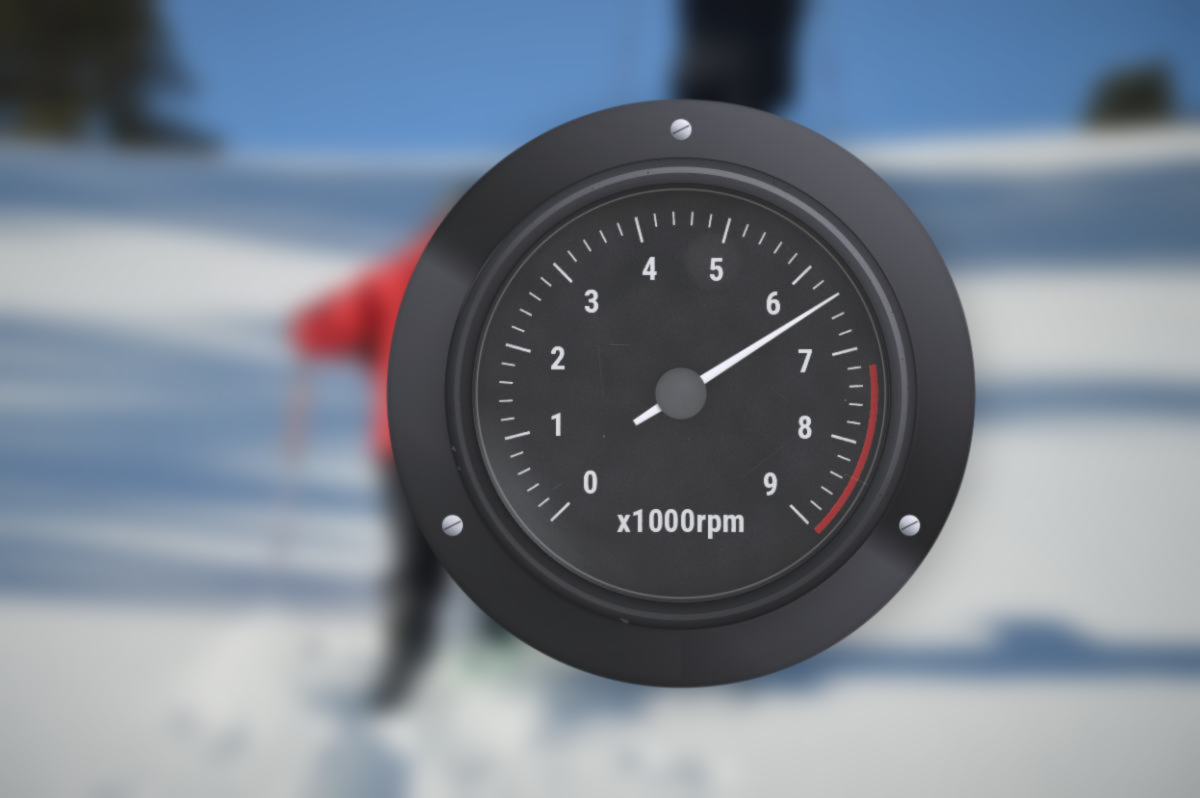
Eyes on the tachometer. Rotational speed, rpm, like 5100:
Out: 6400
